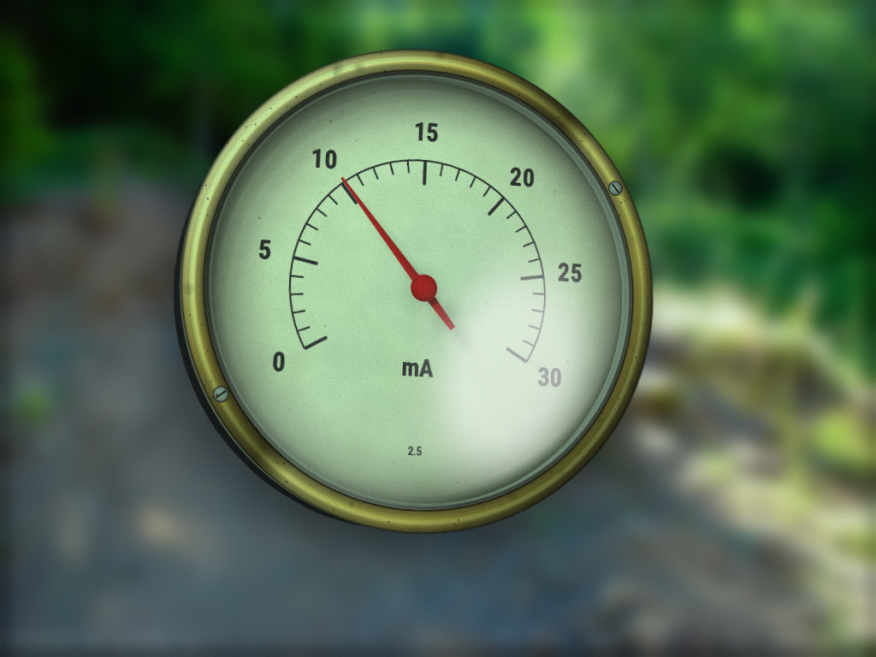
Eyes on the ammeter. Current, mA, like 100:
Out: 10
